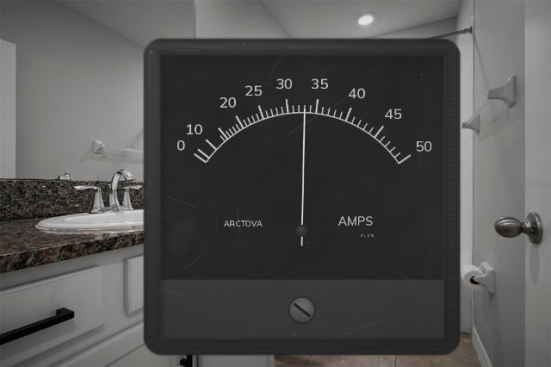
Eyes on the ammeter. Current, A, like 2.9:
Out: 33
